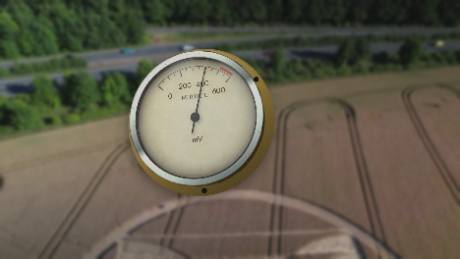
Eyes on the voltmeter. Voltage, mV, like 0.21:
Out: 400
